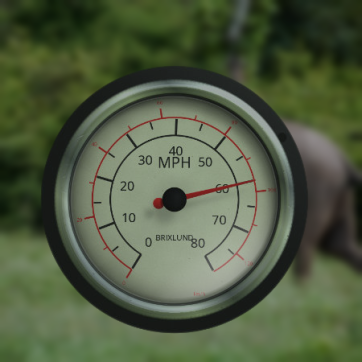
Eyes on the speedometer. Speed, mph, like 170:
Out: 60
